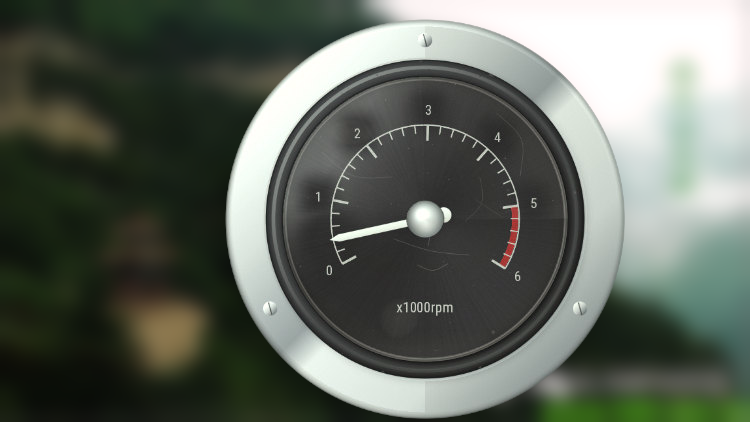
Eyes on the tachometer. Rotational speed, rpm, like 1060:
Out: 400
